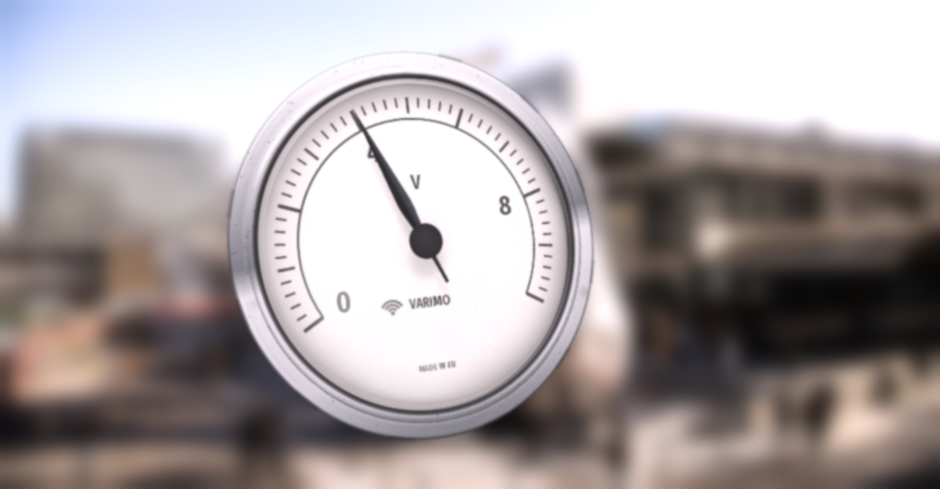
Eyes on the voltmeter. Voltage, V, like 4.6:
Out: 4
